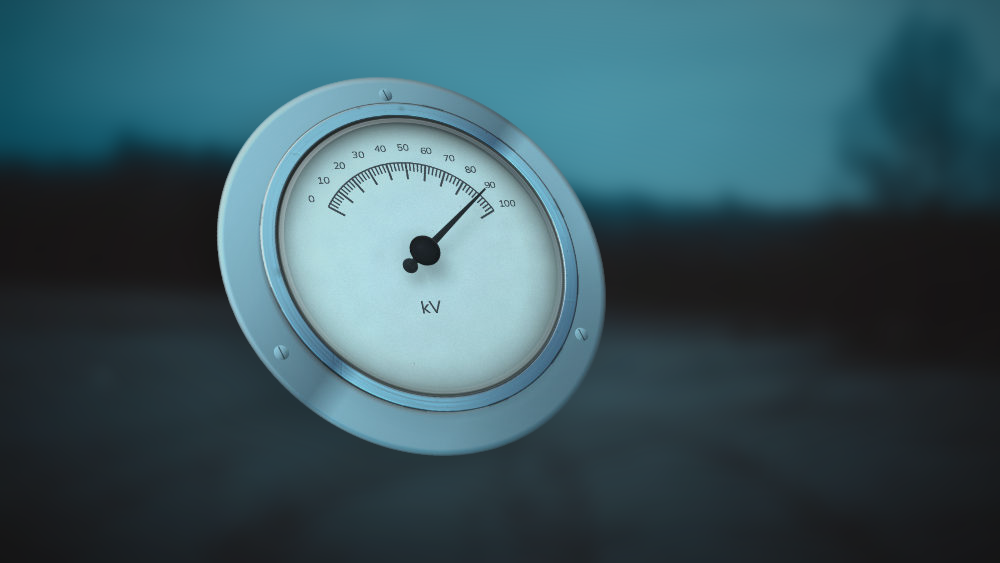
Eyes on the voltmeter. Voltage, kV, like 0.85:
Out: 90
